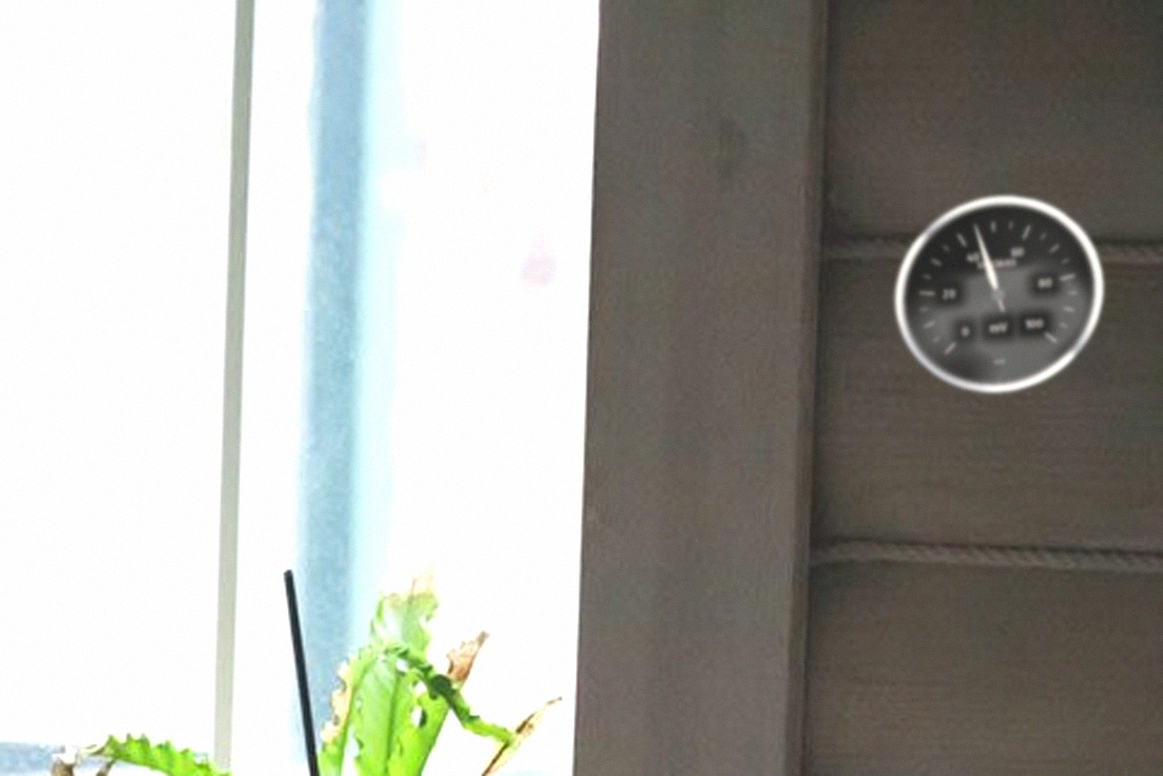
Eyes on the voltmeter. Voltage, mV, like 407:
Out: 45
